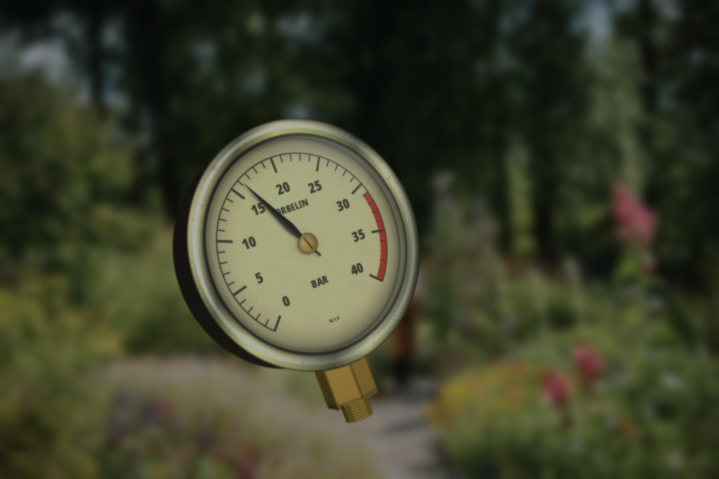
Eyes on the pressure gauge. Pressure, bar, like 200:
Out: 16
